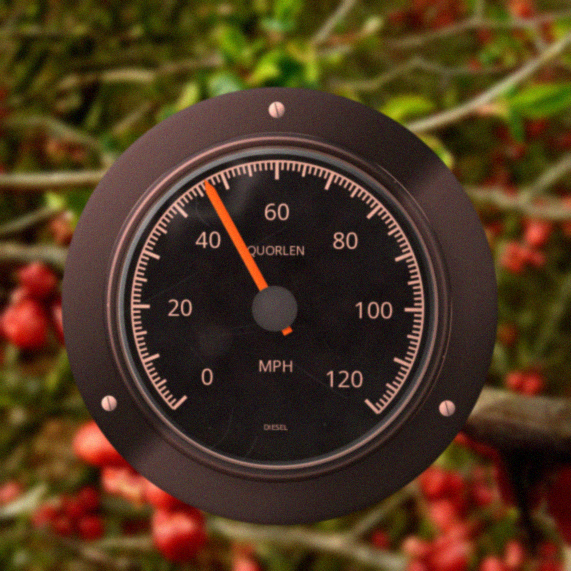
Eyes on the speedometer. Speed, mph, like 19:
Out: 47
